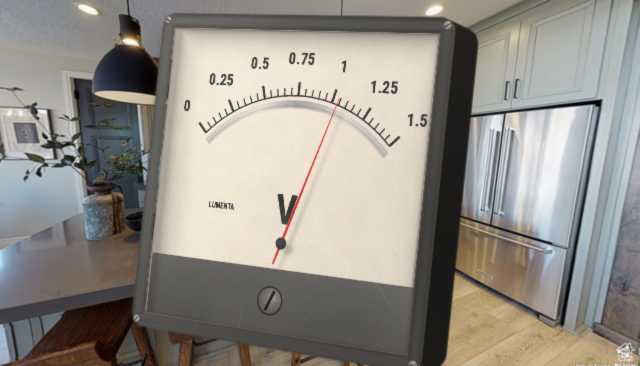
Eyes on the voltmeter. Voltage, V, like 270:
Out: 1.05
